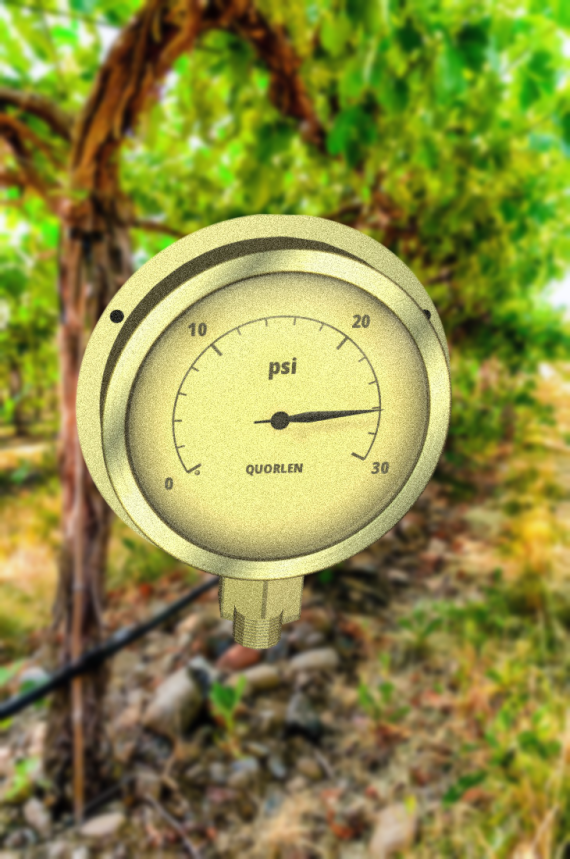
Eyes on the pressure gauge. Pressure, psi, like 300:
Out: 26
